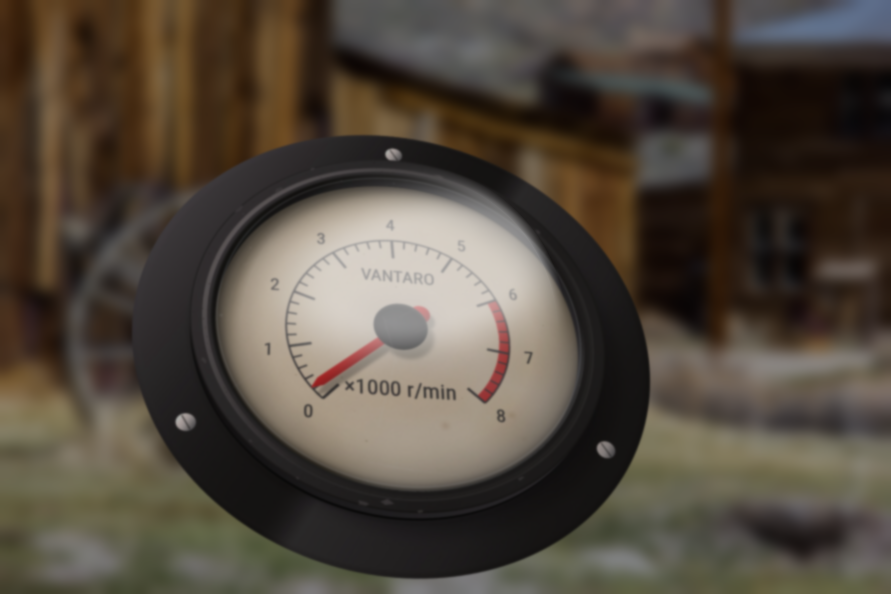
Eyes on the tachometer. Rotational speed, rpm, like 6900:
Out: 200
